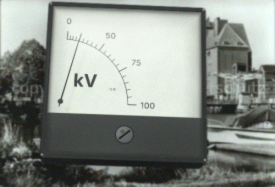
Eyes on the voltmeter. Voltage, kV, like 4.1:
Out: 25
